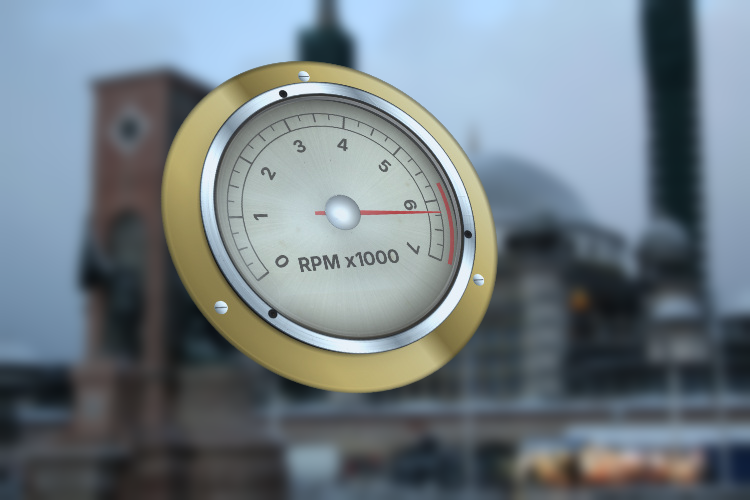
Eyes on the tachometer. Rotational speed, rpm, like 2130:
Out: 6250
